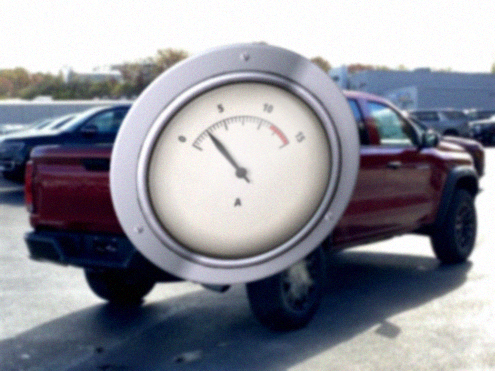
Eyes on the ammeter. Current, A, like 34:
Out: 2.5
